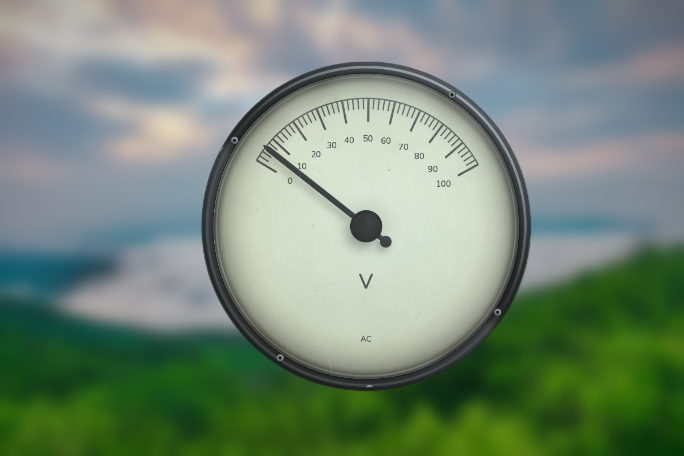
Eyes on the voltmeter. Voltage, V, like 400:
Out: 6
